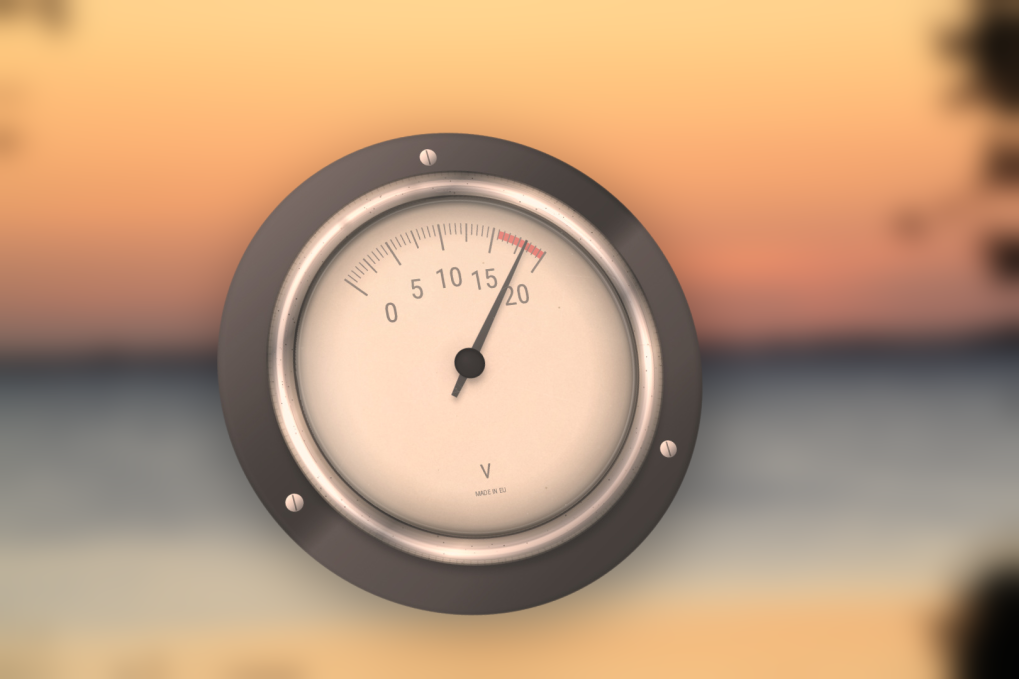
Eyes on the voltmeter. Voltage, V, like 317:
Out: 18
